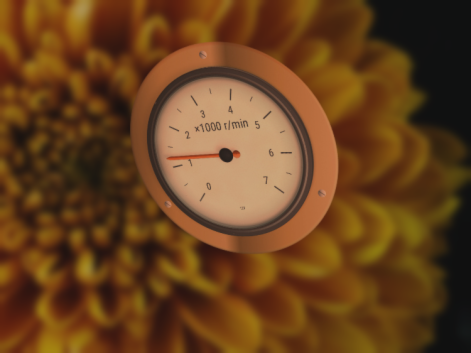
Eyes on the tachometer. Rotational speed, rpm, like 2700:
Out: 1250
